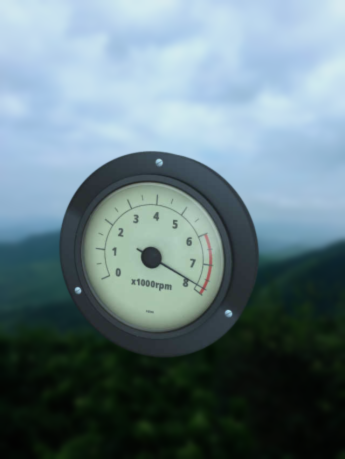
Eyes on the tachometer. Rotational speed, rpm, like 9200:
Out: 7750
